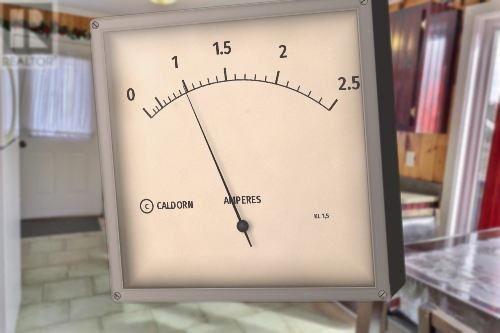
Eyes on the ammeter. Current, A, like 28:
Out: 1
